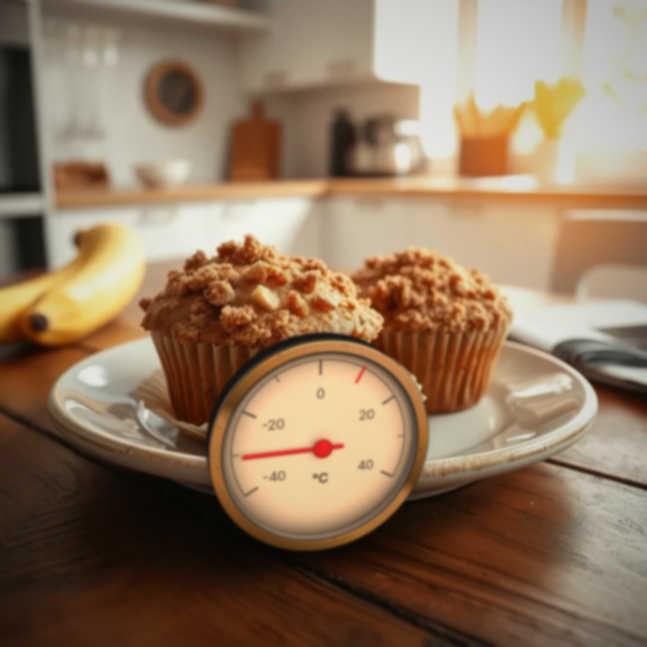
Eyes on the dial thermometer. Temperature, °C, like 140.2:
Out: -30
